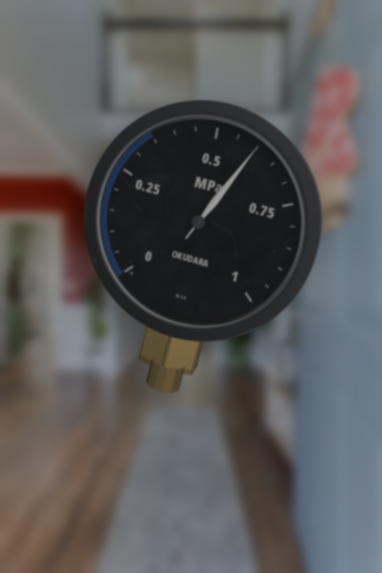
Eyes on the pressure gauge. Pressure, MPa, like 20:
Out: 0.6
